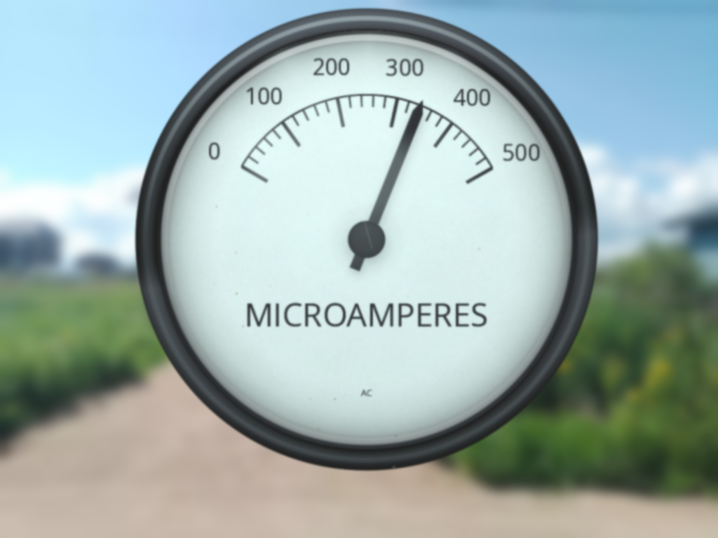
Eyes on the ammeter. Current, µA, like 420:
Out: 340
